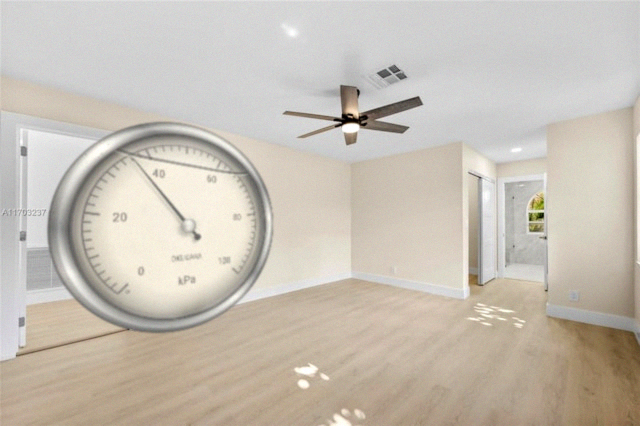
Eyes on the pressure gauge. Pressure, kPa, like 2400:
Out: 36
